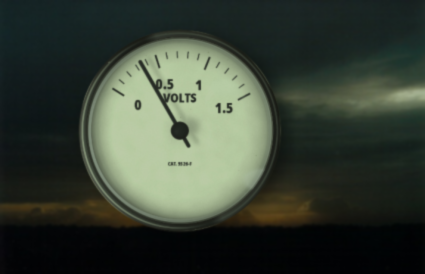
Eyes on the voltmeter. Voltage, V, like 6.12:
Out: 0.35
